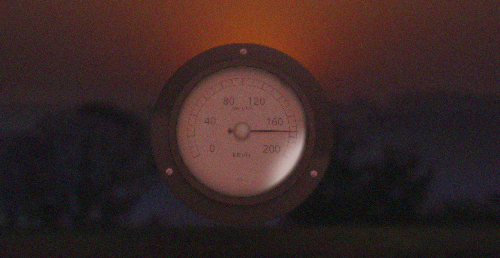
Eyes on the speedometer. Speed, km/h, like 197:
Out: 175
